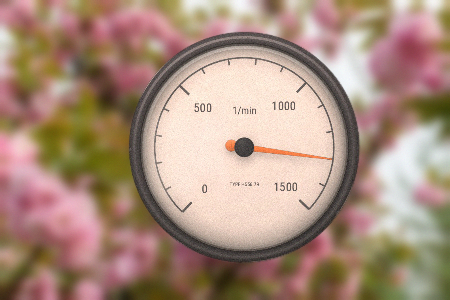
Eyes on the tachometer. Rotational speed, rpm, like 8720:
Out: 1300
